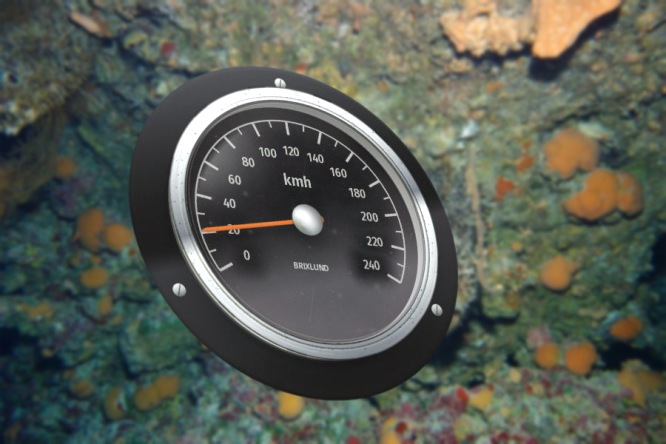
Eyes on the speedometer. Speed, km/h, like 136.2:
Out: 20
